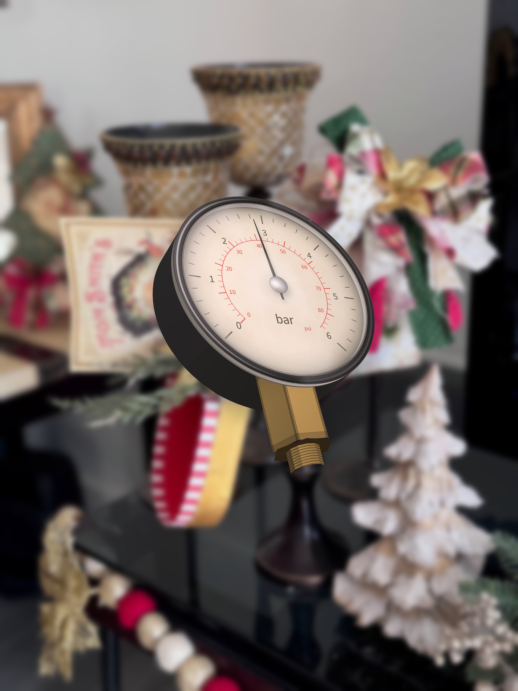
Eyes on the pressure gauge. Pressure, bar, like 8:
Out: 2.8
